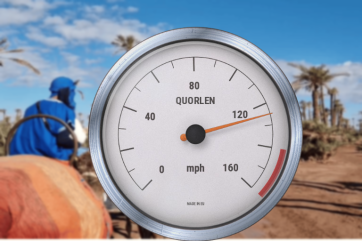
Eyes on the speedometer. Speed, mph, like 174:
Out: 125
